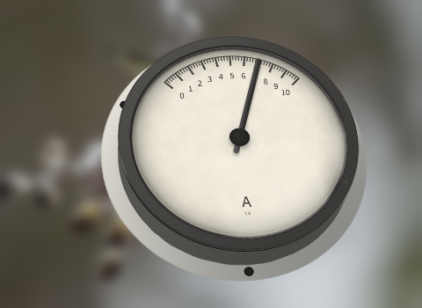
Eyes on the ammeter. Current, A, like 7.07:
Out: 7
